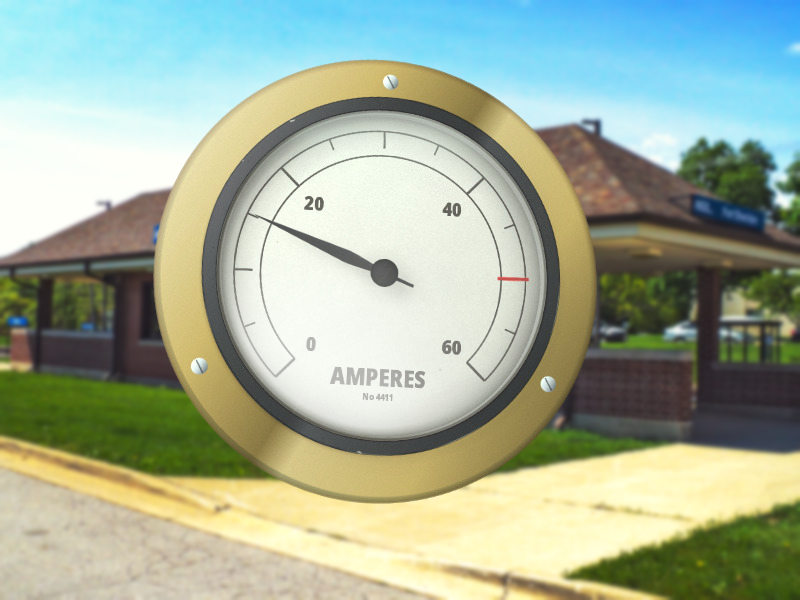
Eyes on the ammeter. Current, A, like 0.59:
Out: 15
